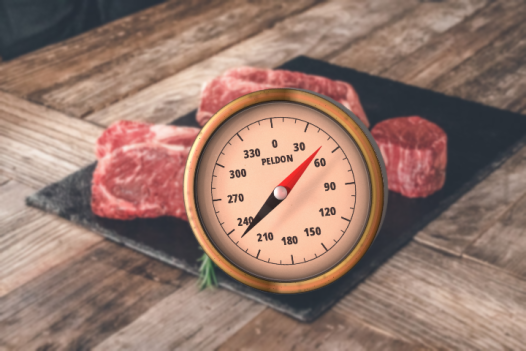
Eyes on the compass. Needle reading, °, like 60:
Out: 50
